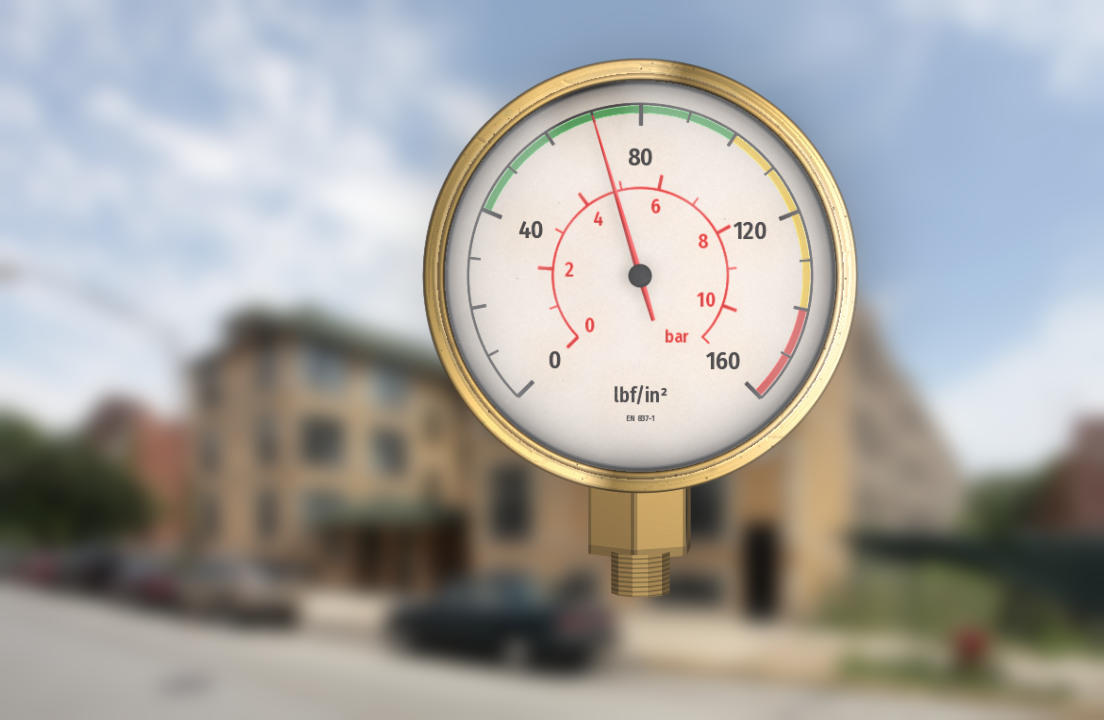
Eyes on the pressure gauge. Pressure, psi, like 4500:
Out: 70
